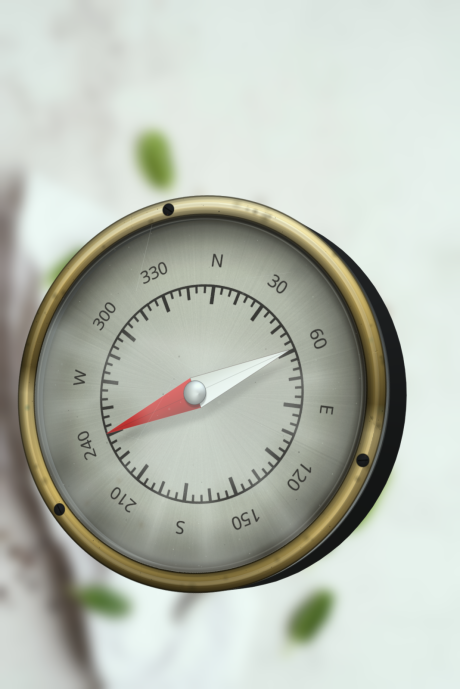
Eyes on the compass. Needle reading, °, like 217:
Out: 240
